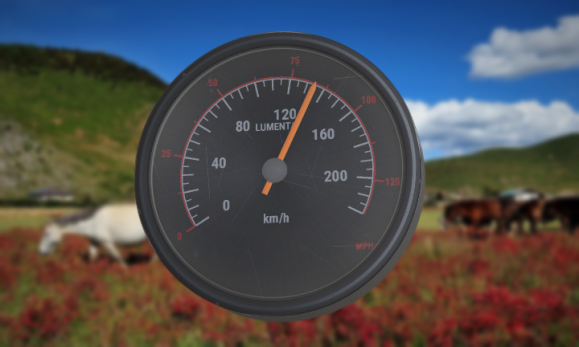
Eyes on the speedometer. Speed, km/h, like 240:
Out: 135
